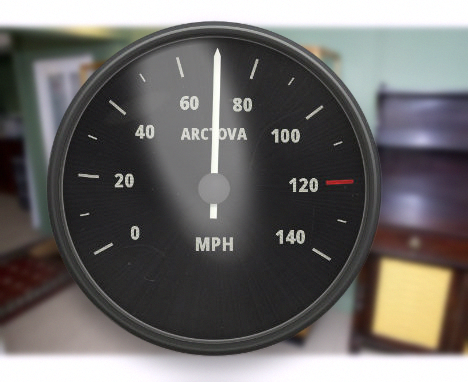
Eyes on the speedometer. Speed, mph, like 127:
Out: 70
